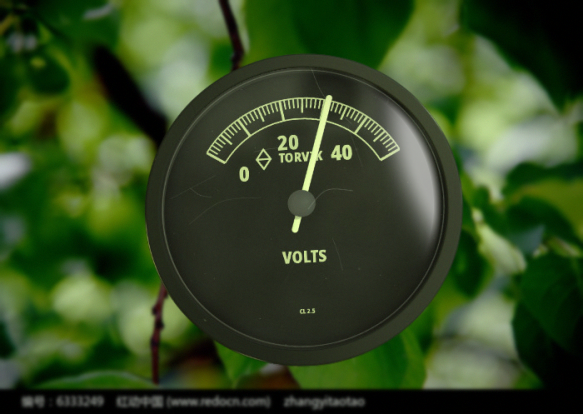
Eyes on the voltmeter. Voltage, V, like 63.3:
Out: 31
